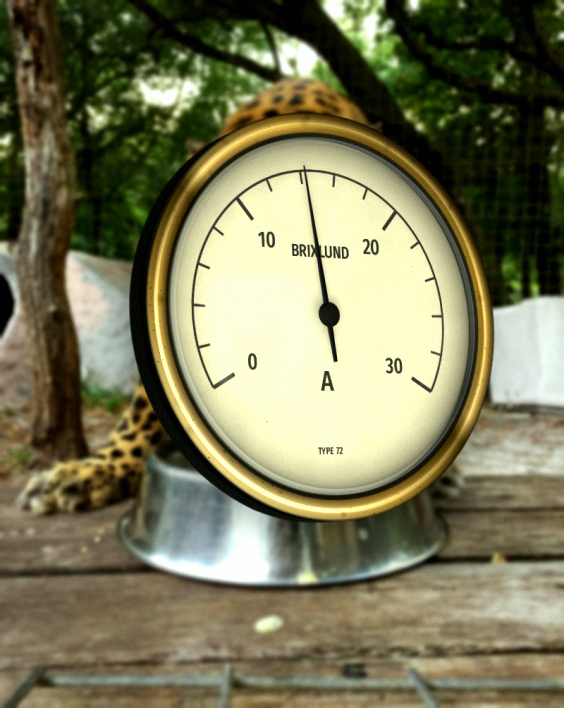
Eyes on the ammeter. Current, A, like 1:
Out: 14
